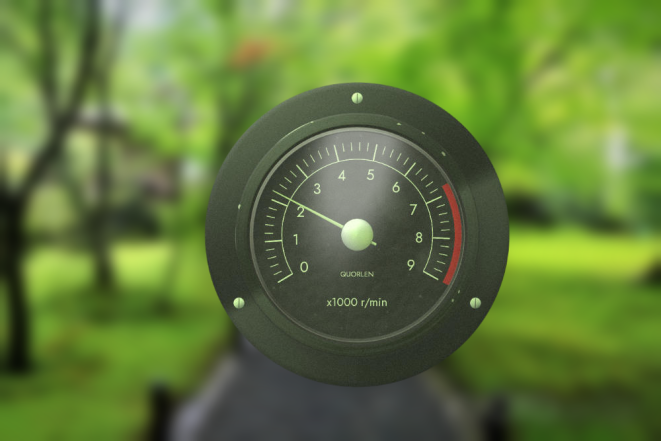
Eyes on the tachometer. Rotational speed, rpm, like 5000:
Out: 2200
